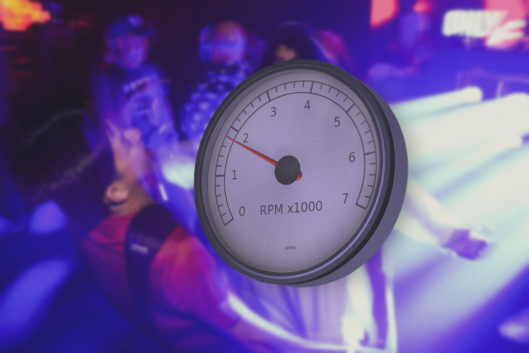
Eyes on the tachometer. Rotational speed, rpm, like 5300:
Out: 1800
